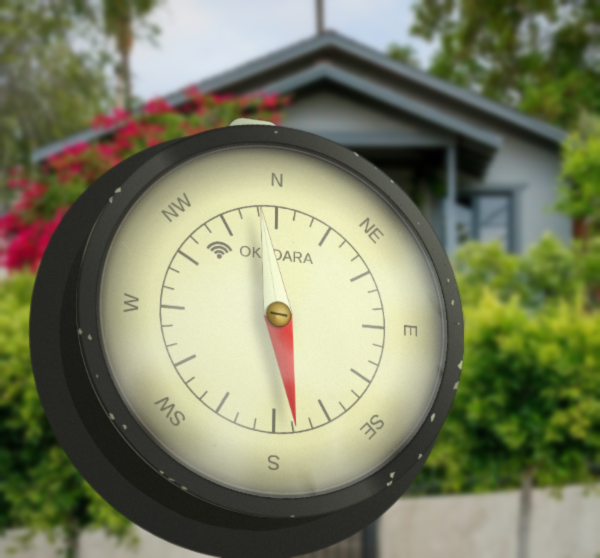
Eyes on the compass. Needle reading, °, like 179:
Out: 170
